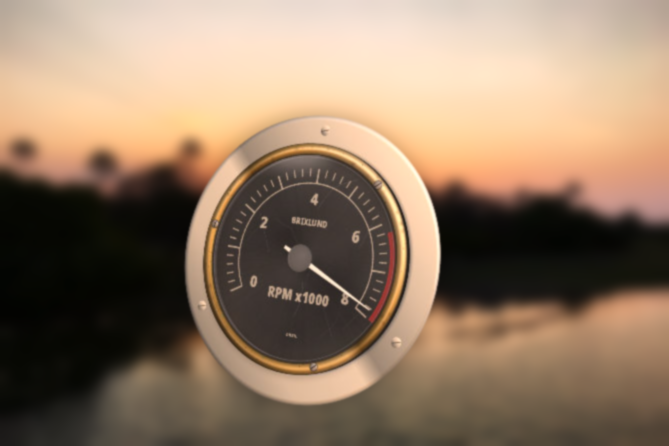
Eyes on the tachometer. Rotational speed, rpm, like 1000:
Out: 7800
